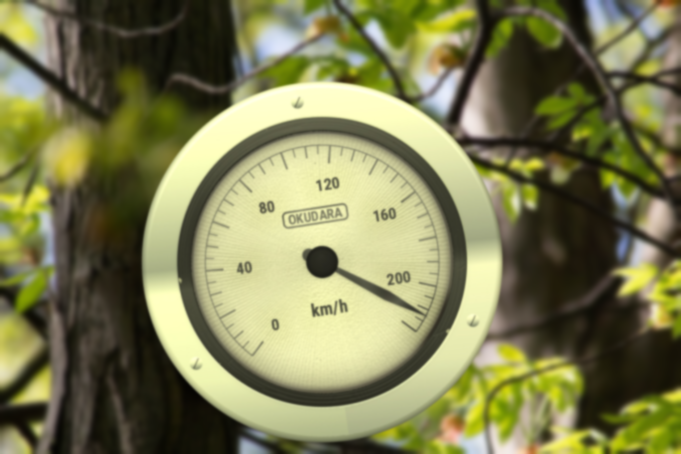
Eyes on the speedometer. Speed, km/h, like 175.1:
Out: 212.5
